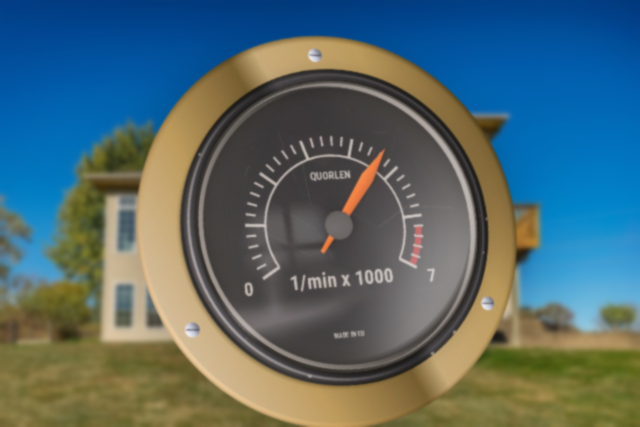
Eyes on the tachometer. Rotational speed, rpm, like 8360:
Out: 4600
